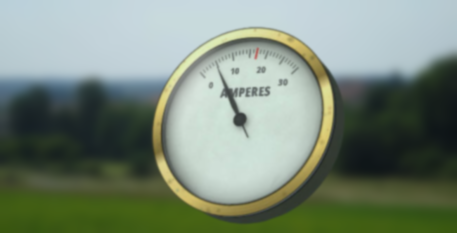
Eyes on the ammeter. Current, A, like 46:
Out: 5
